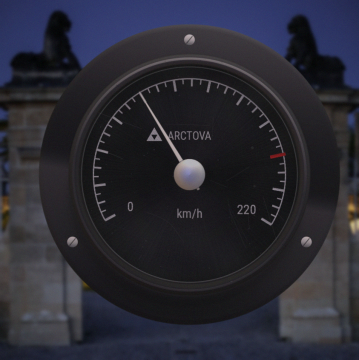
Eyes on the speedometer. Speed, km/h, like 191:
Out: 80
